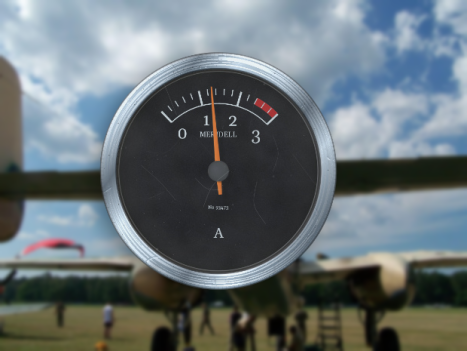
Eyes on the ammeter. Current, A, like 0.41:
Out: 1.3
